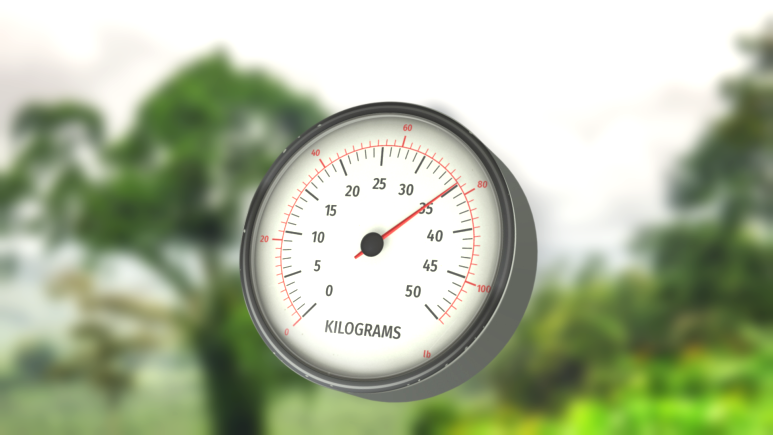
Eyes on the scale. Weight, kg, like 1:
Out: 35
